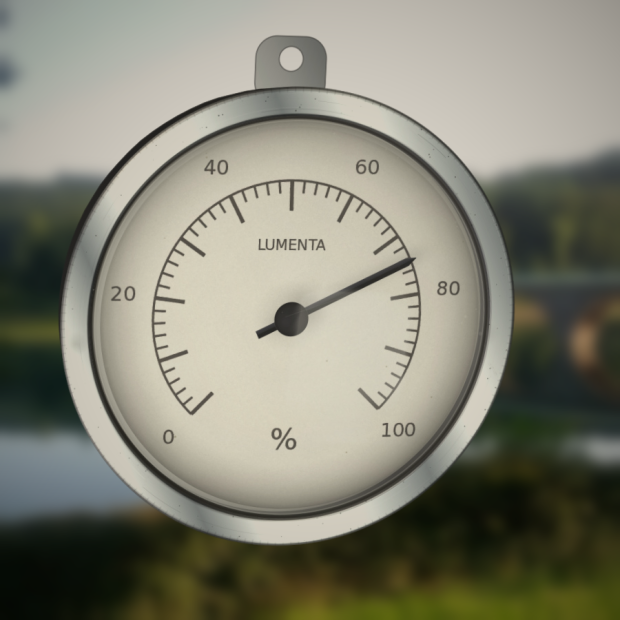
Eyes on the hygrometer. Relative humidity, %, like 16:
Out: 74
